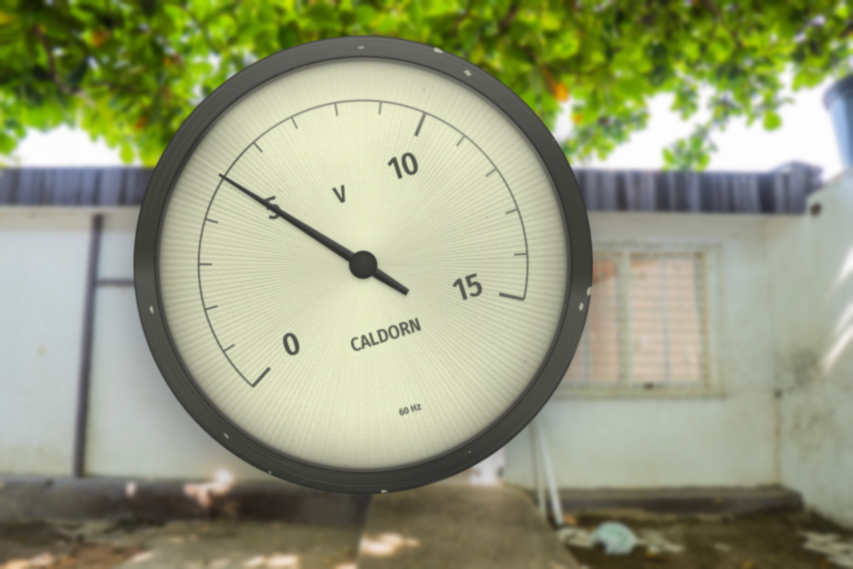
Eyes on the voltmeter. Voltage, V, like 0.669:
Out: 5
